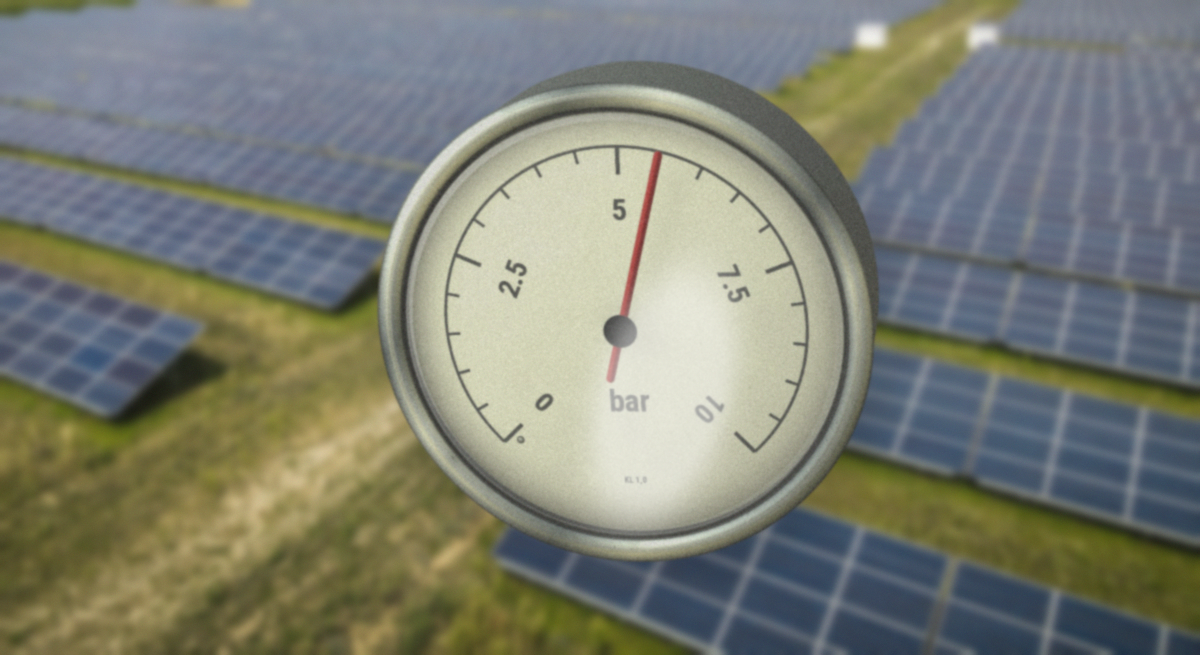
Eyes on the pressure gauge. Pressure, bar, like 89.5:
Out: 5.5
